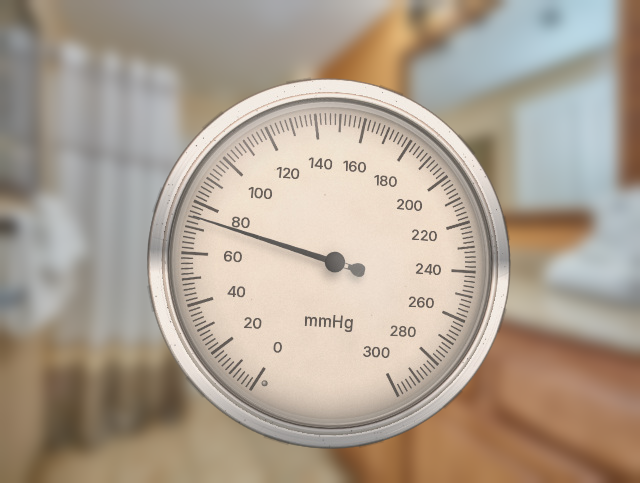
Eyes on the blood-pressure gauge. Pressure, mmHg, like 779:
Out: 74
